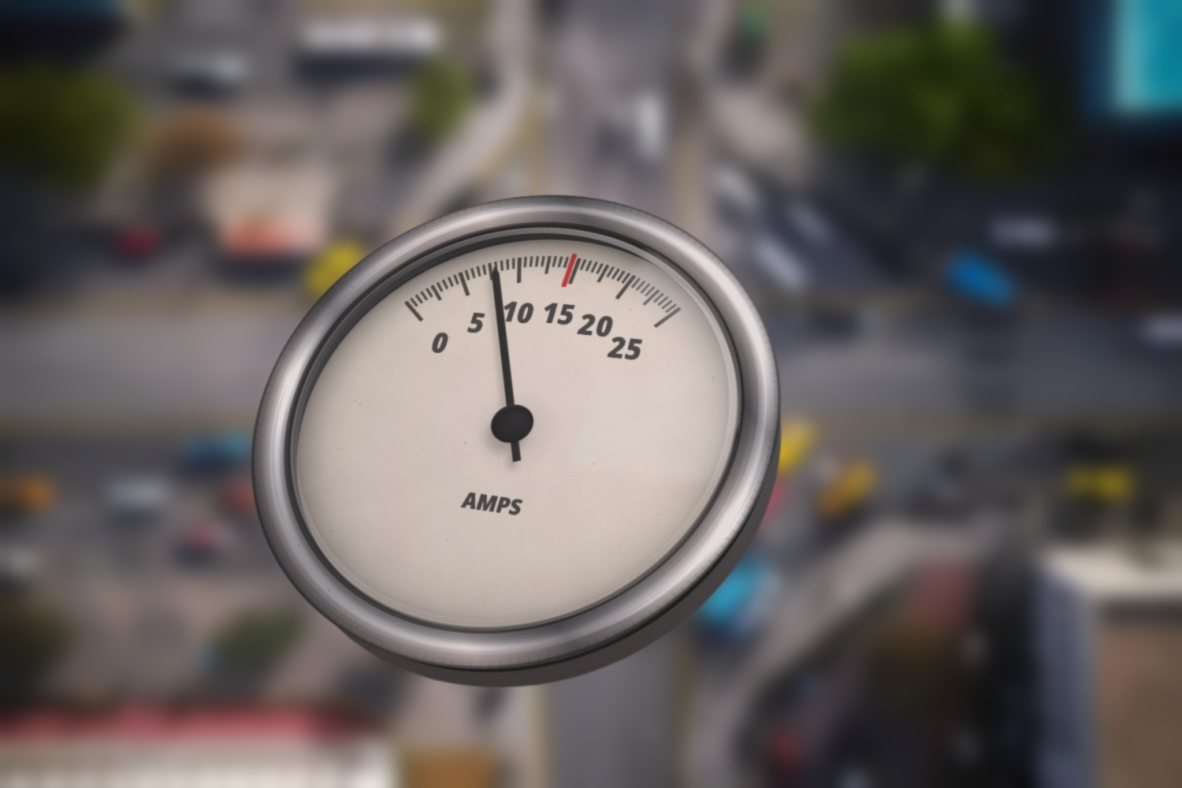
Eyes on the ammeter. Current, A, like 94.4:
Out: 8
